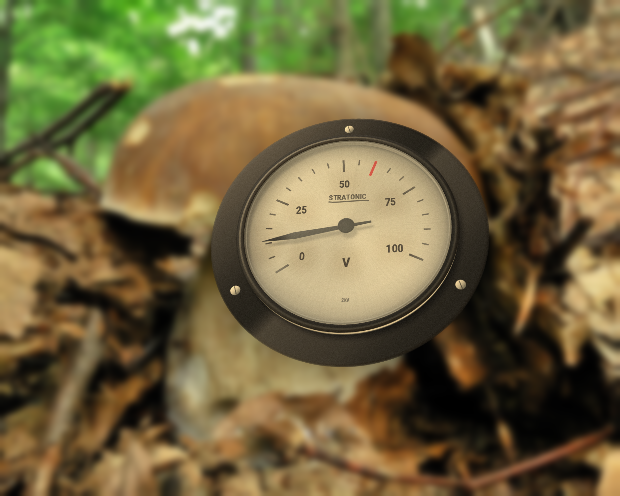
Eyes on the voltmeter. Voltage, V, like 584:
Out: 10
